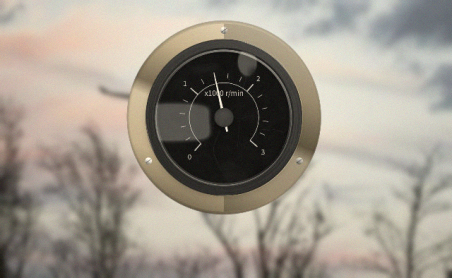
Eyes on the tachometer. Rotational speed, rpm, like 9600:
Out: 1400
